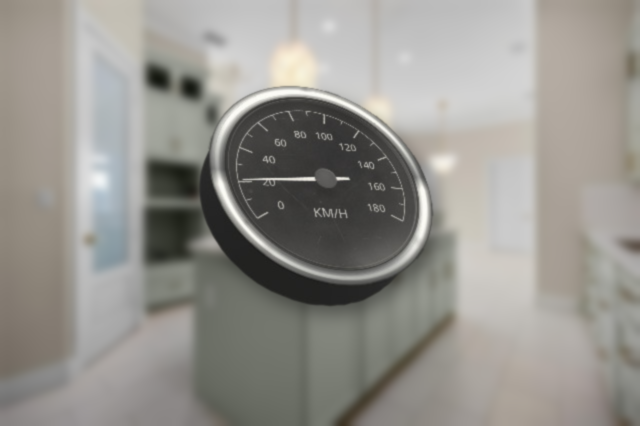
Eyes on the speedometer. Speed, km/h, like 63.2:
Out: 20
